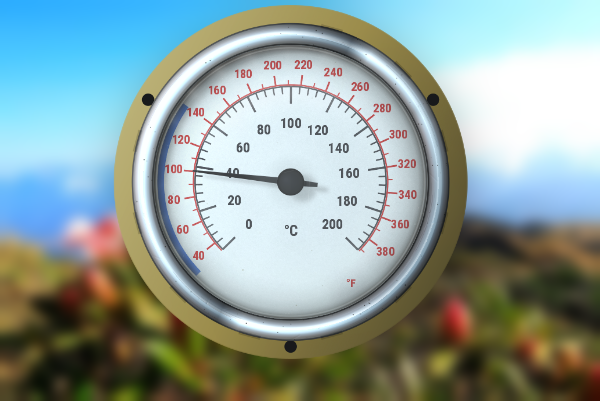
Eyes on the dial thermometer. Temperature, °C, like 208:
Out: 38
